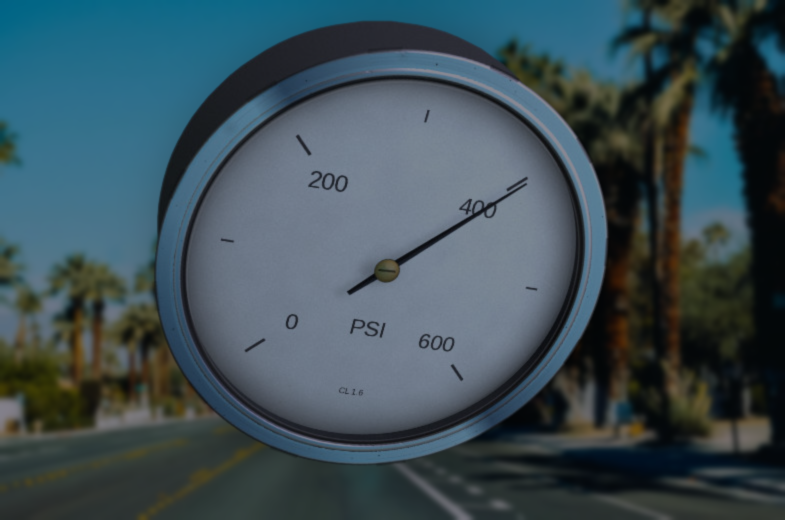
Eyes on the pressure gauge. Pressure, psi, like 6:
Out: 400
